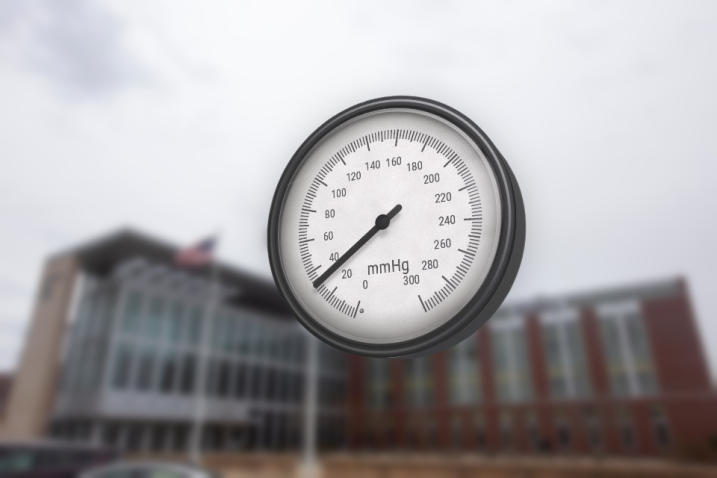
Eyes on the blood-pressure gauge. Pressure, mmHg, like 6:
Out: 30
